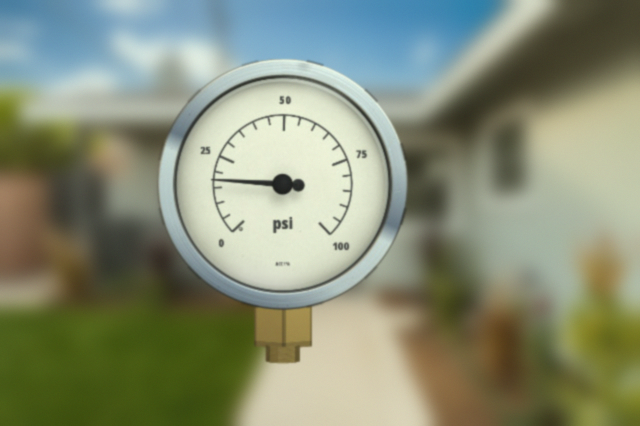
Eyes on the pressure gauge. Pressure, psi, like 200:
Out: 17.5
